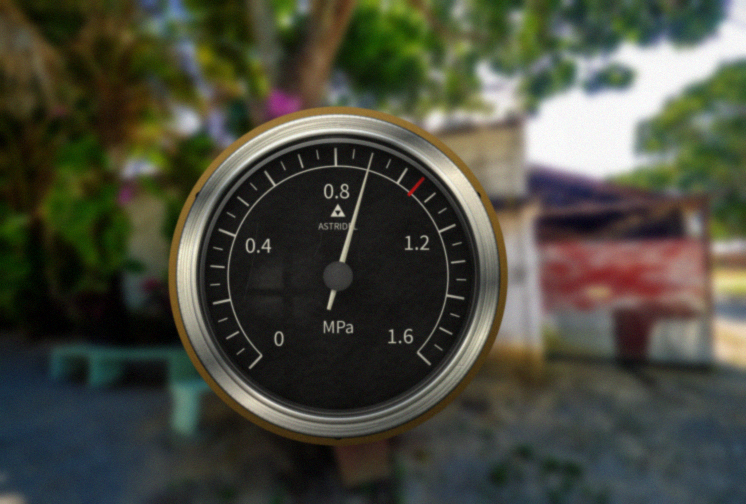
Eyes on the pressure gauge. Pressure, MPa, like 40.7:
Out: 0.9
